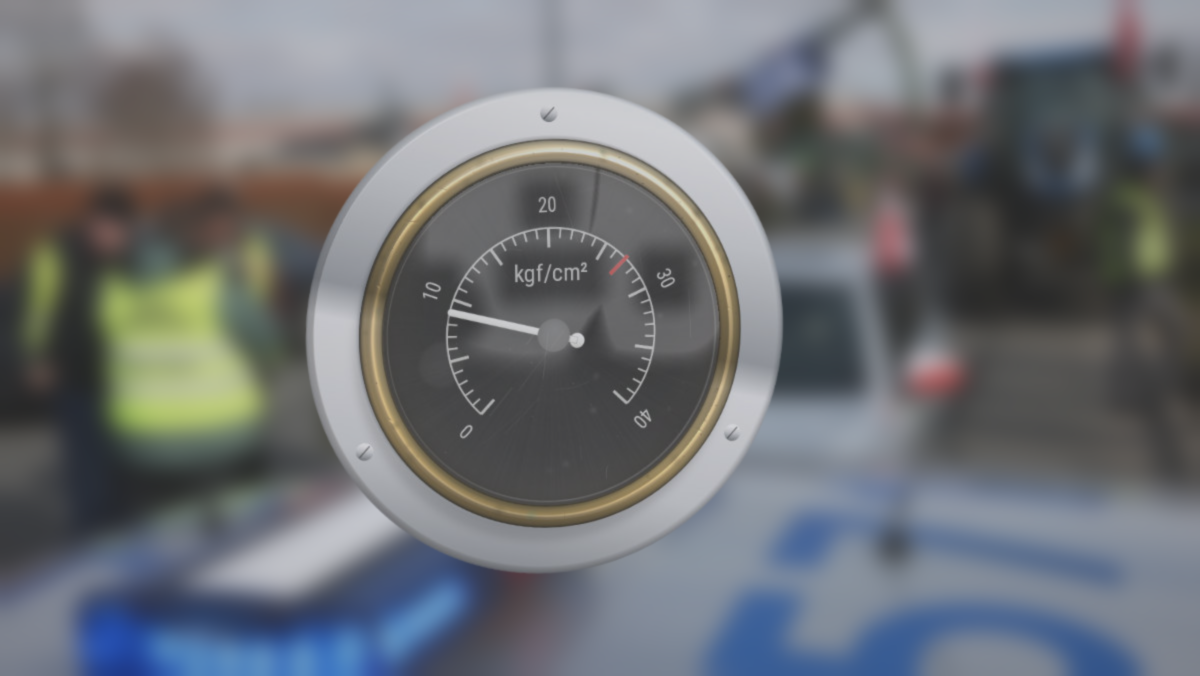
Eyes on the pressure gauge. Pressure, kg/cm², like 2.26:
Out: 9
